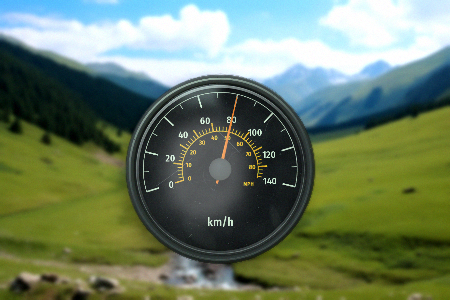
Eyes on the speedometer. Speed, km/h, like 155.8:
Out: 80
